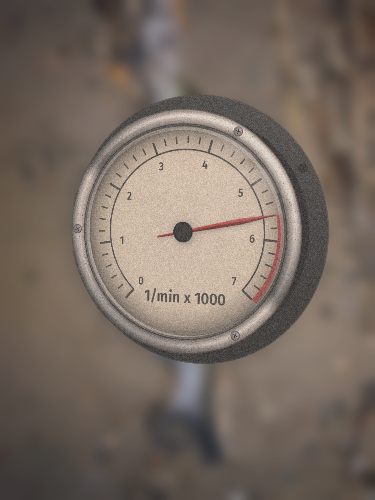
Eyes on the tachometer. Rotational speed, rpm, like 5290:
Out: 5600
